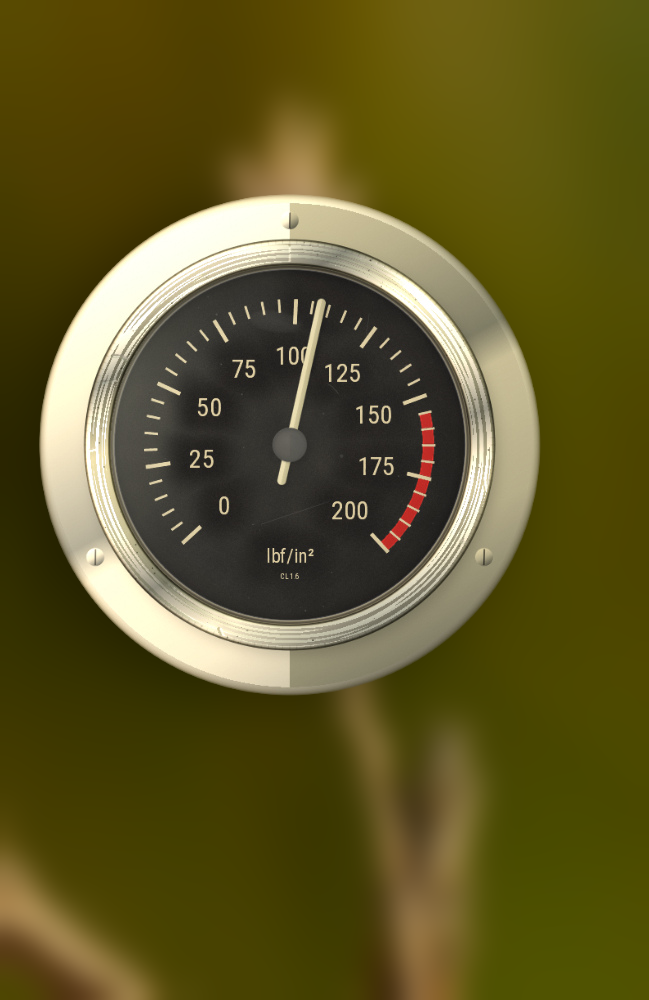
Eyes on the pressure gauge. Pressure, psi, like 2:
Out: 107.5
